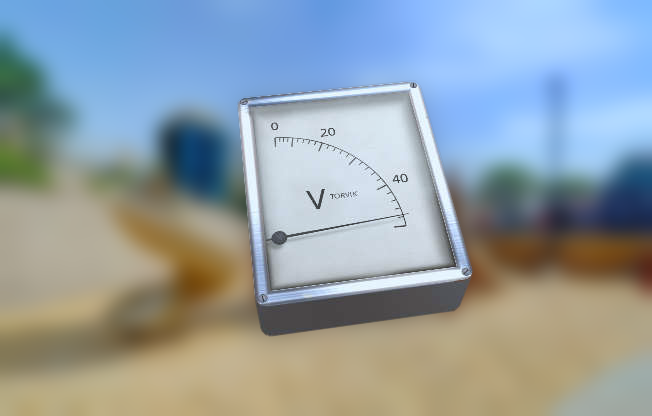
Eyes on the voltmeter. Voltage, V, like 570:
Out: 48
